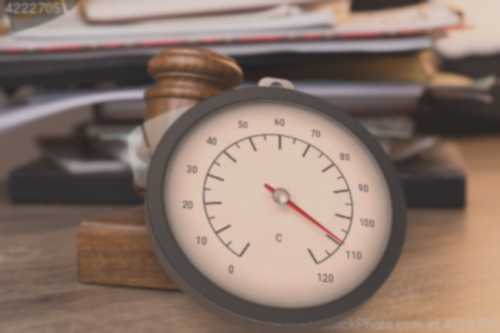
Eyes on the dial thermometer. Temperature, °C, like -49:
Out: 110
